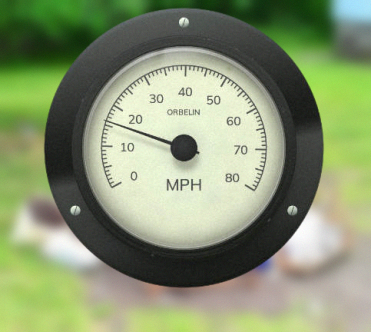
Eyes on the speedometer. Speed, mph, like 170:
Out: 16
